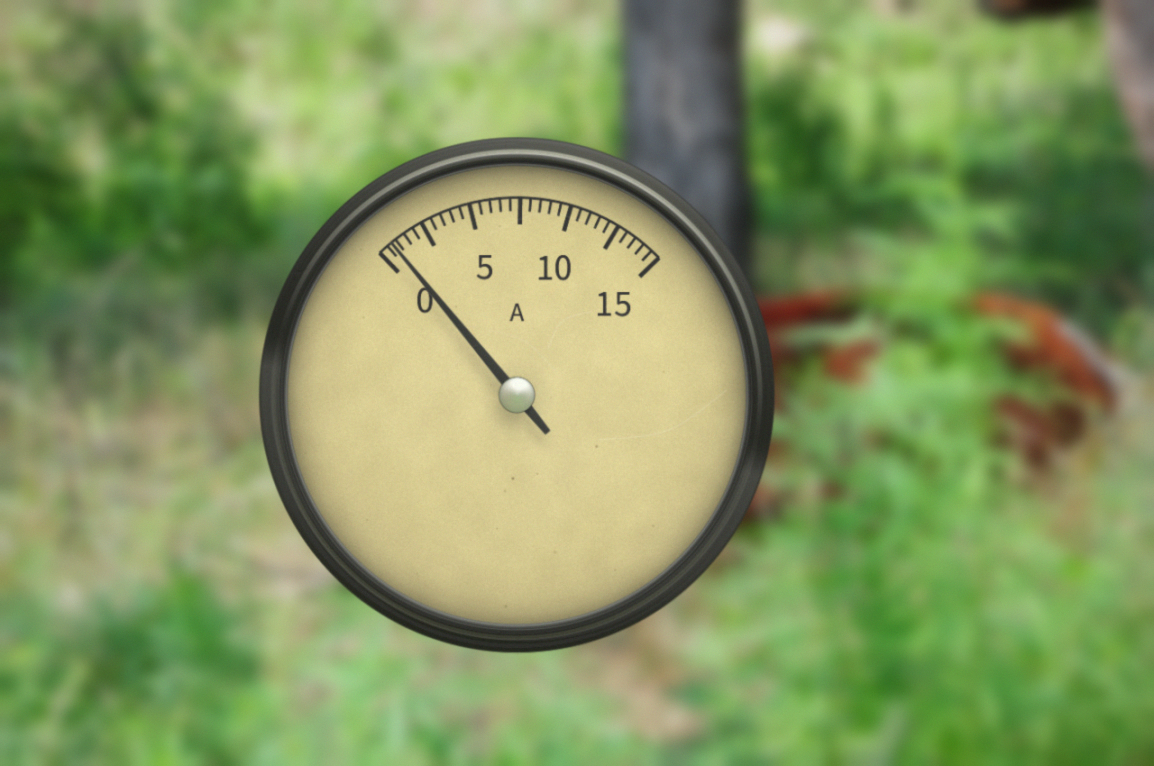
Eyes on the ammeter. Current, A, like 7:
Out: 0.75
